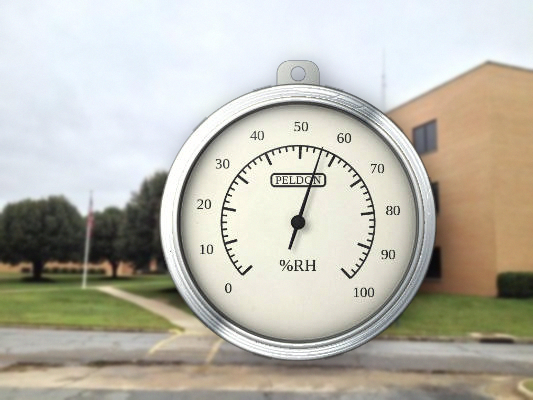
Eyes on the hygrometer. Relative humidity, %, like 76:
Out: 56
